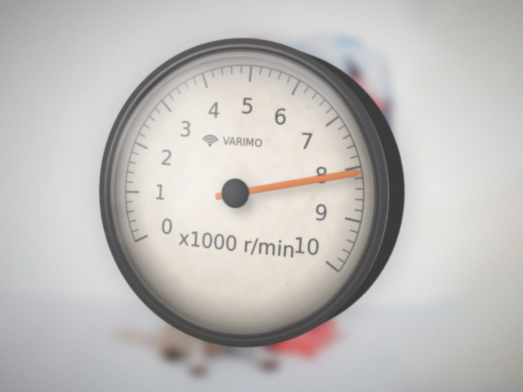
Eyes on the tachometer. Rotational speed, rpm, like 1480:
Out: 8100
